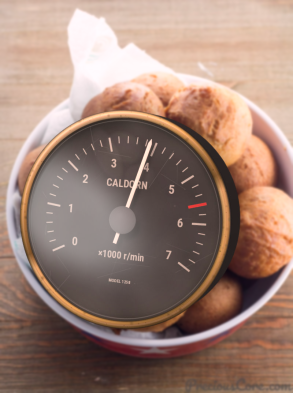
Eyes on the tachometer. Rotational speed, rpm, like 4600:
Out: 3900
